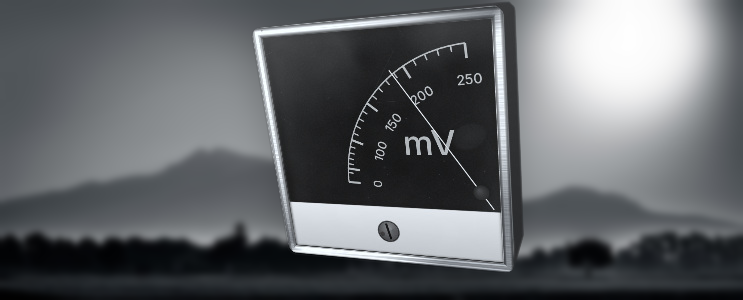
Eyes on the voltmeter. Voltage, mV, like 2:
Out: 190
